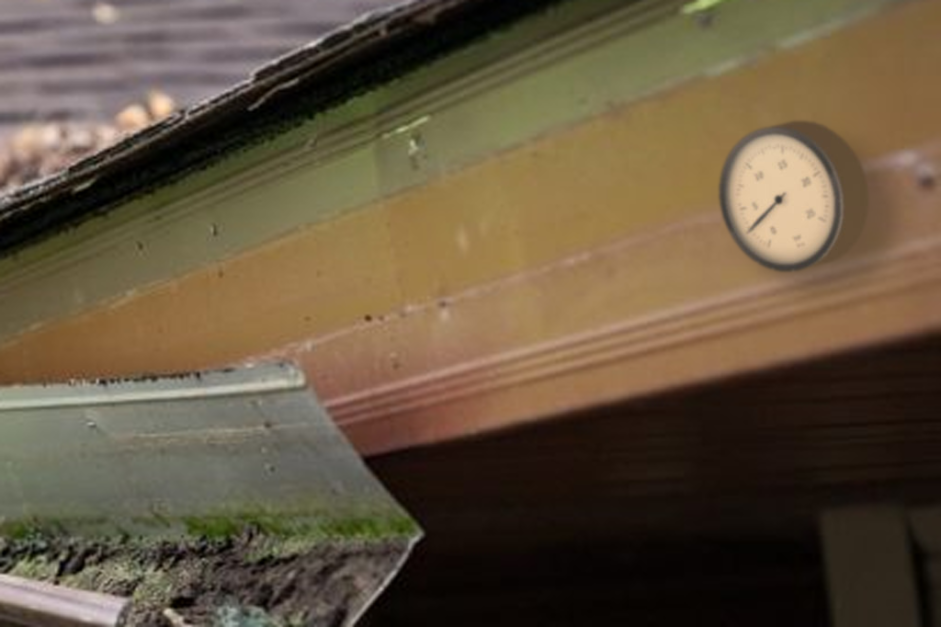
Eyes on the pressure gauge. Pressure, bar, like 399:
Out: 2.5
